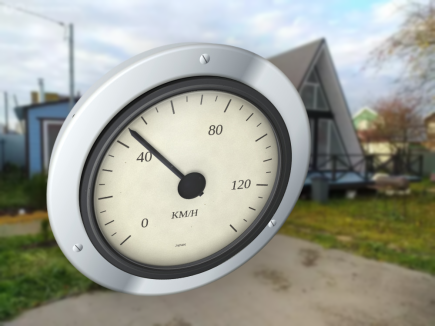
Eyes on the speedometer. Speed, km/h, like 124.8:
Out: 45
